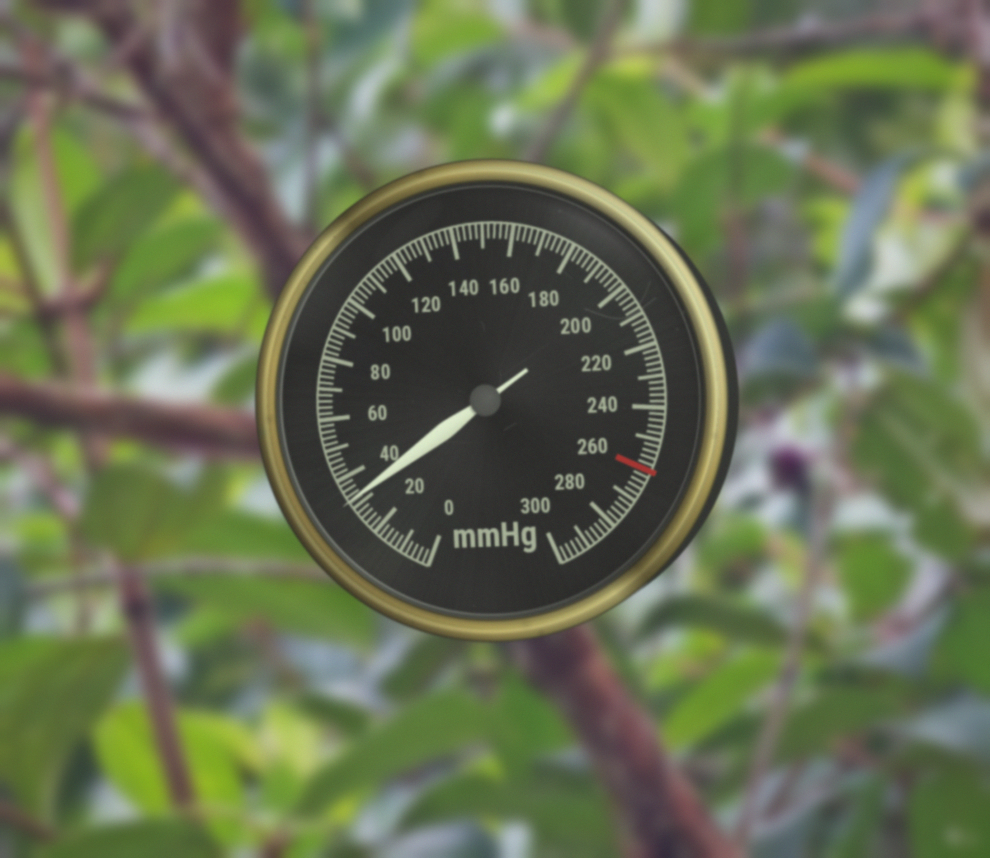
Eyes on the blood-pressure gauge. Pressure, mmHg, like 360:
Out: 32
